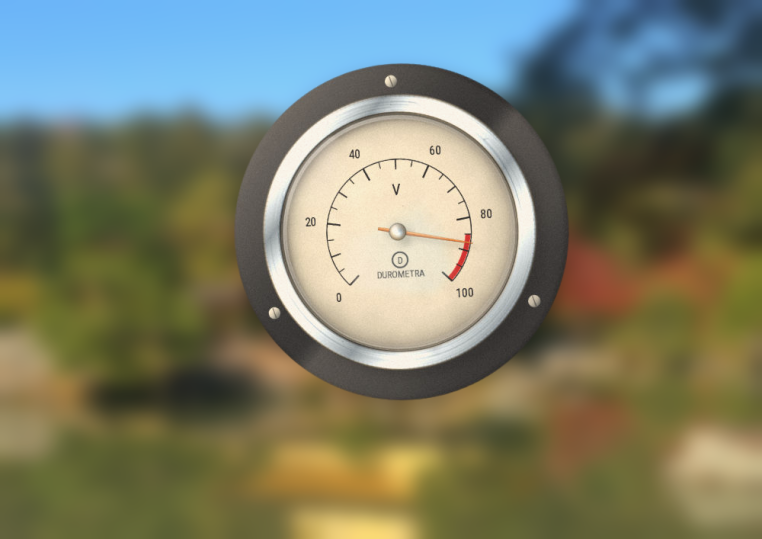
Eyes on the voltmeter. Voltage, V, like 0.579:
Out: 87.5
